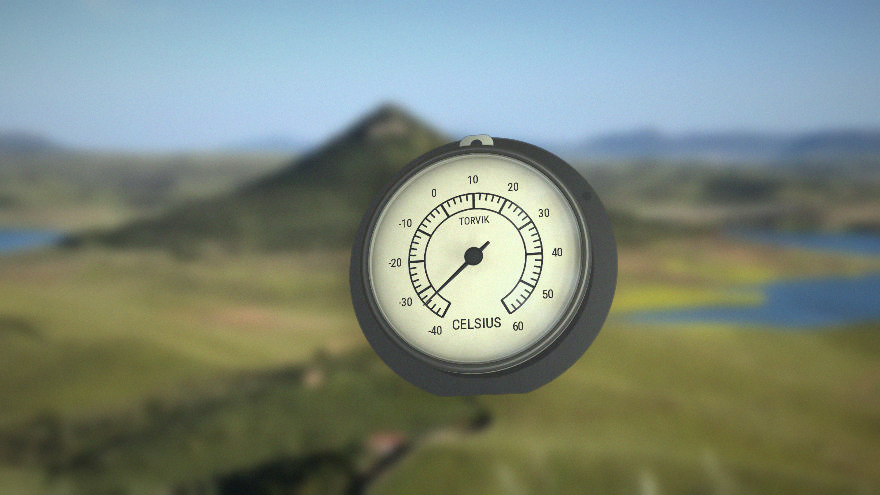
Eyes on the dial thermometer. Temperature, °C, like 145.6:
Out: -34
